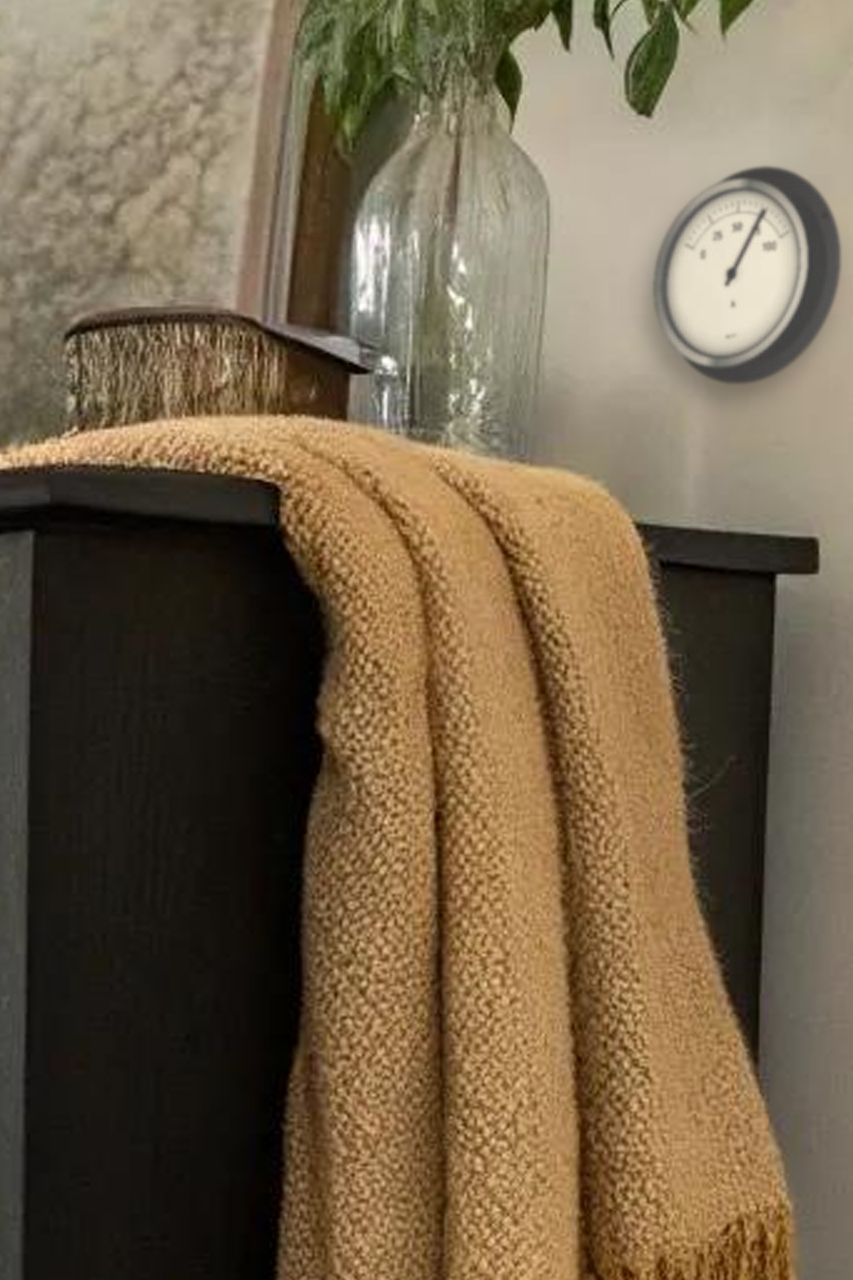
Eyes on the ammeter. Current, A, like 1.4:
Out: 75
